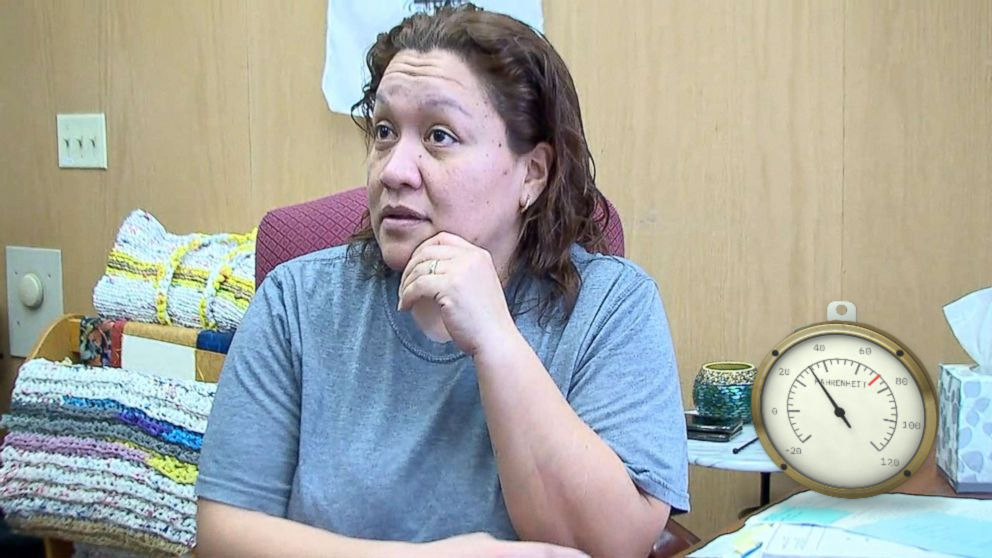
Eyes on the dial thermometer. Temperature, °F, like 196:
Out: 32
